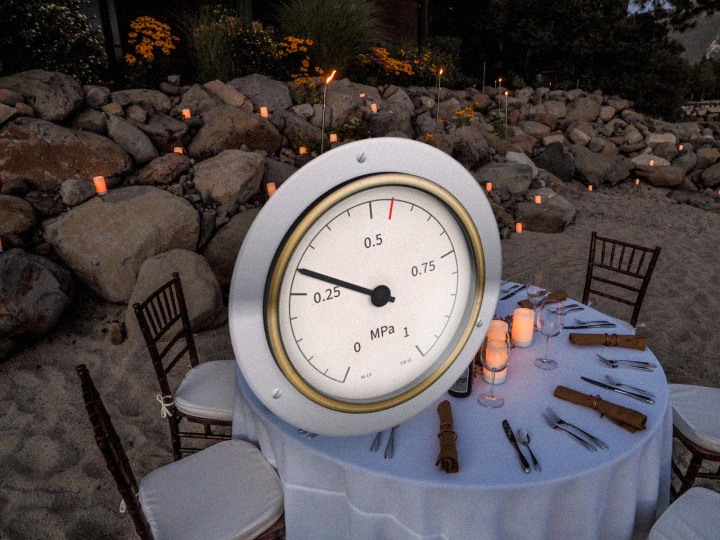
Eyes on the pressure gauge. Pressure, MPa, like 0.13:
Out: 0.3
